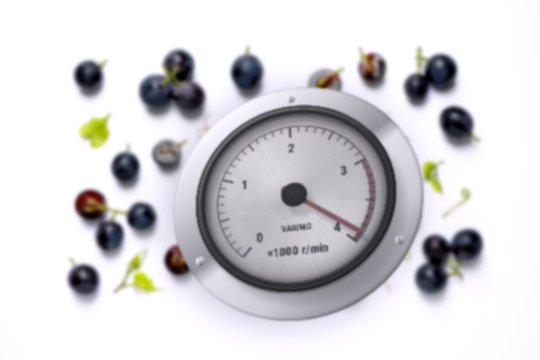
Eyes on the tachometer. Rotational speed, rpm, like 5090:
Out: 3900
